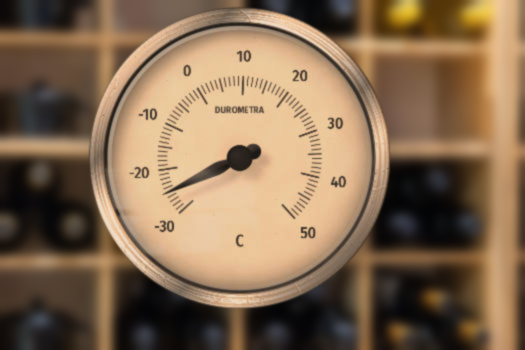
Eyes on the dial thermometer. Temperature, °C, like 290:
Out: -25
